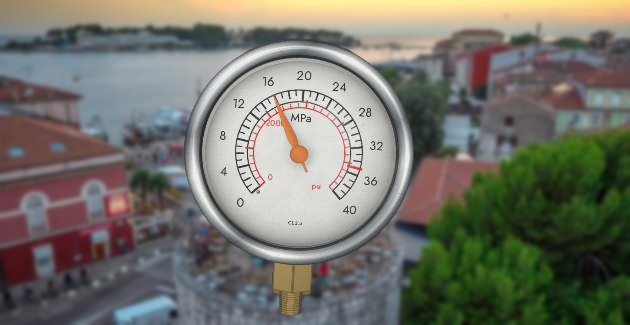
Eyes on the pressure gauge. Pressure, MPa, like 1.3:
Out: 16
